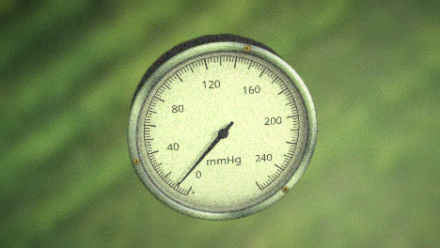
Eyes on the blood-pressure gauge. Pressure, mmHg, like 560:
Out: 10
